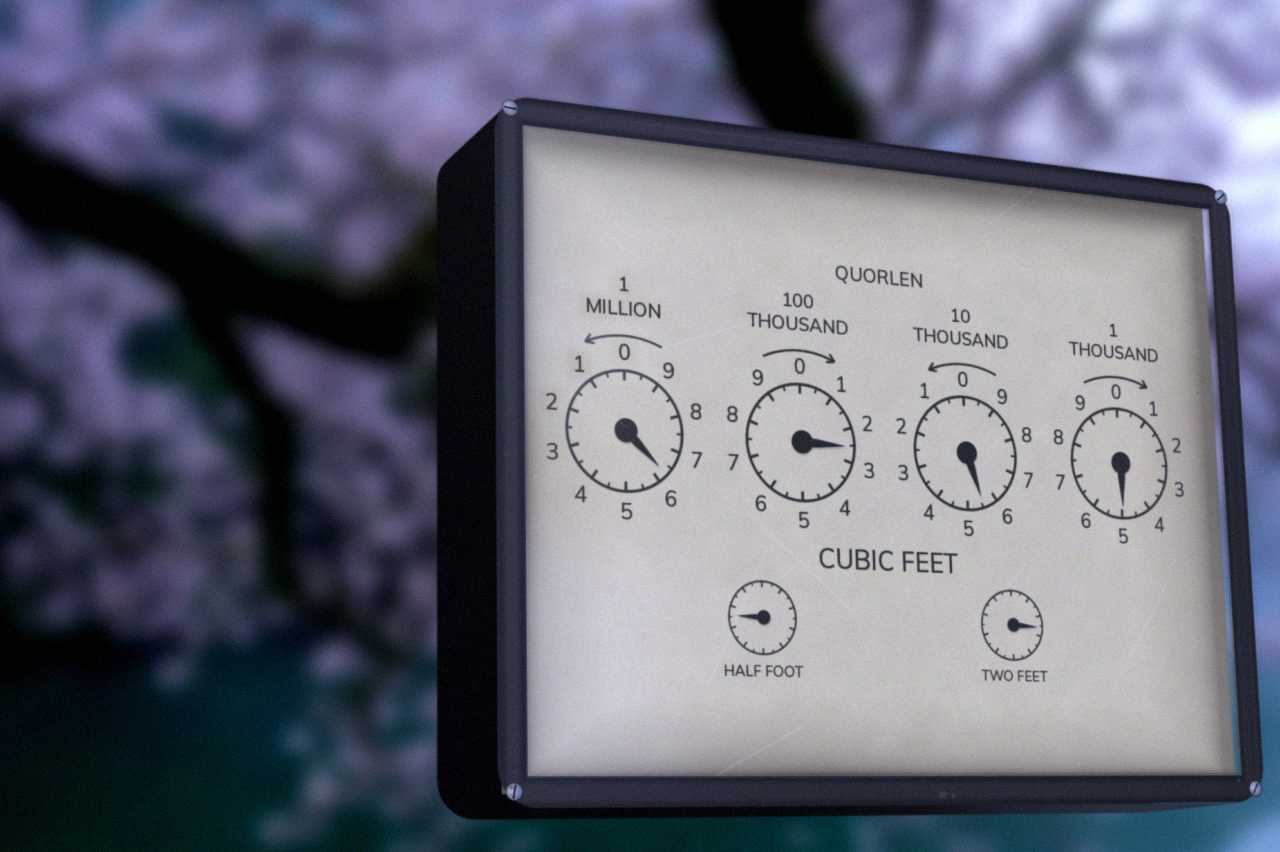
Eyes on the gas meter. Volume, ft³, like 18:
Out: 625500
